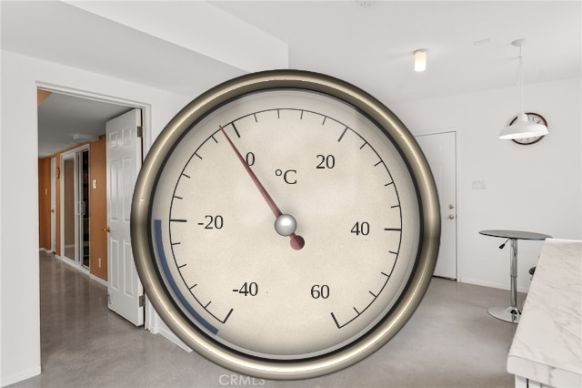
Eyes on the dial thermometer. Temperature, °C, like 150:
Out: -2
